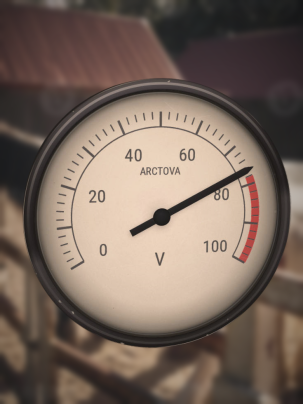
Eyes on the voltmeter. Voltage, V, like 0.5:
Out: 76
